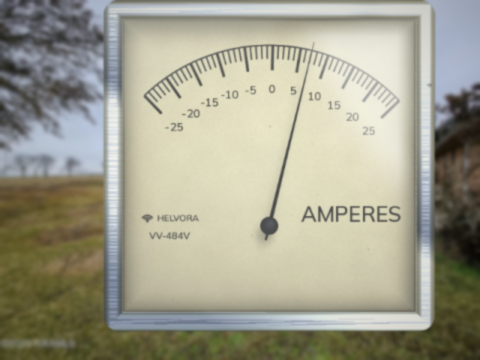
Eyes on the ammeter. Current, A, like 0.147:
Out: 7
